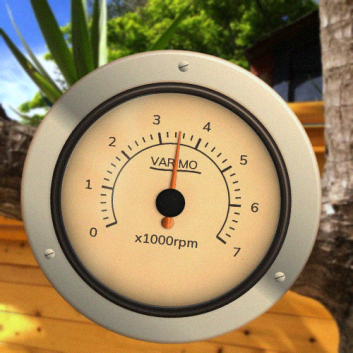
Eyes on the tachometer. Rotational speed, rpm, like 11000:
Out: 3500
